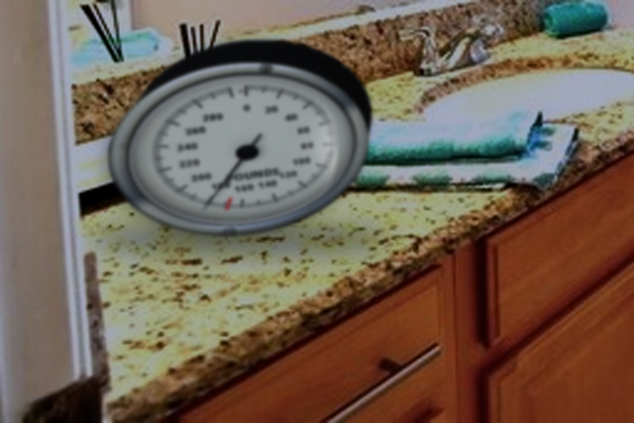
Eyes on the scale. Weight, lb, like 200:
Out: 180
